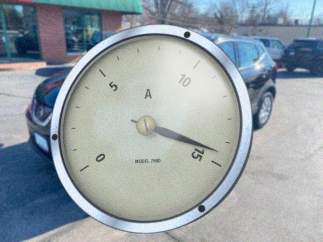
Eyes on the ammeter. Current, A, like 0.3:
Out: 14.5
